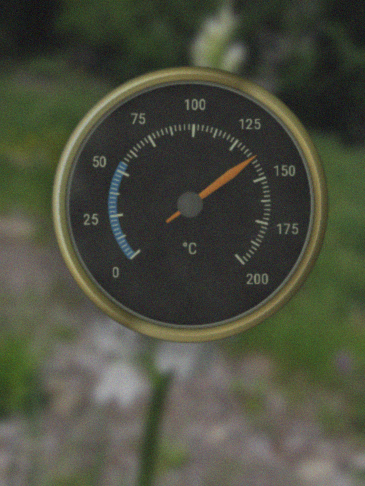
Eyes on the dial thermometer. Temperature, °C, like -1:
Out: 137.5
